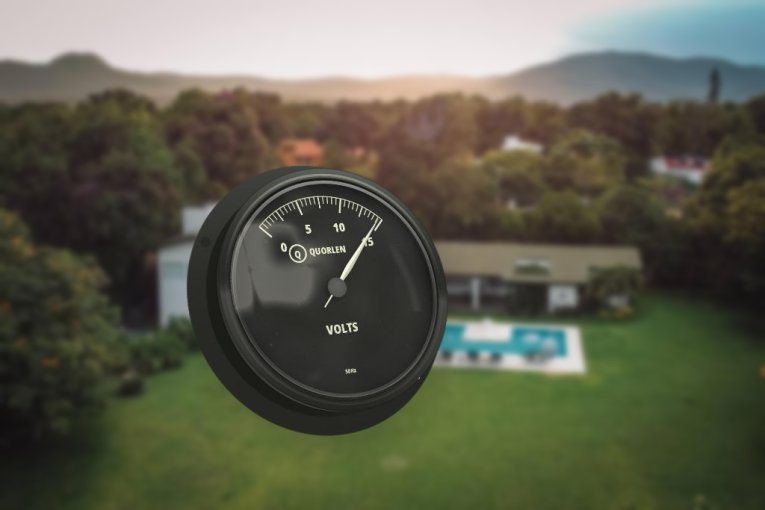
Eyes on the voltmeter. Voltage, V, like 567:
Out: 14.5
